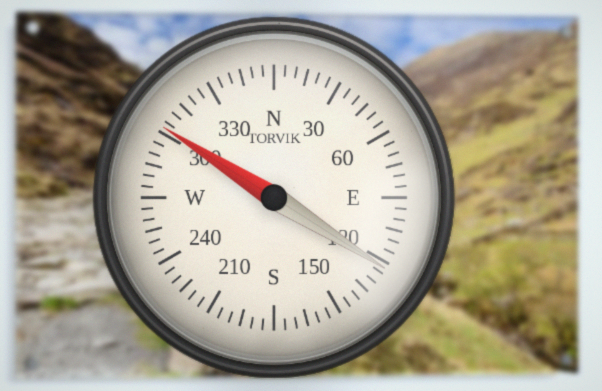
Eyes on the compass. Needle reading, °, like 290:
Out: 302.5
